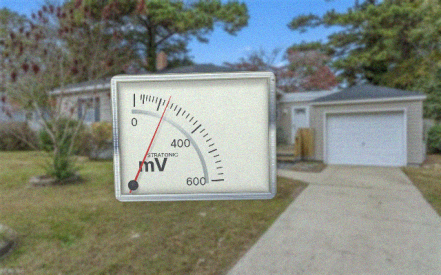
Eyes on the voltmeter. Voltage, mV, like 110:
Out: 240
